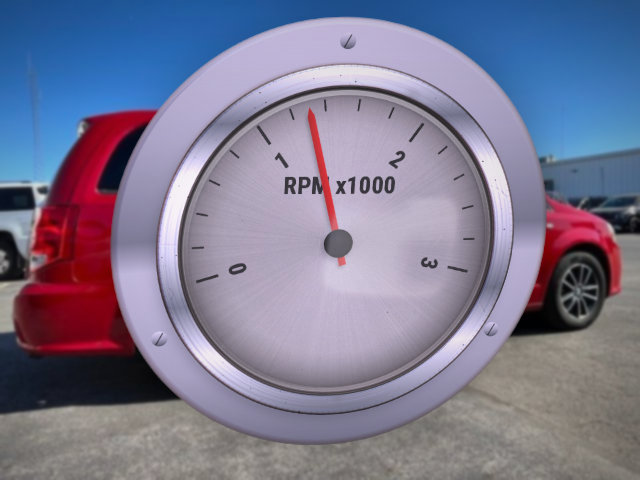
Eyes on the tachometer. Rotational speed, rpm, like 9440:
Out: 1300
